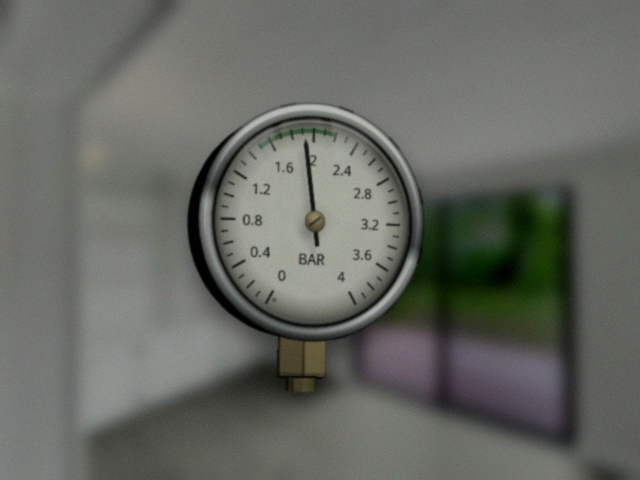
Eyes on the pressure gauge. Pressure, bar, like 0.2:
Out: 1.9
